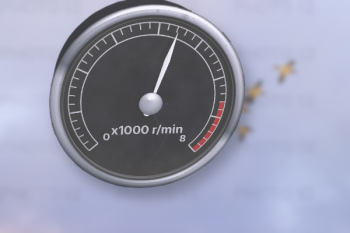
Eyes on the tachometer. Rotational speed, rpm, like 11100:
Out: 4400
